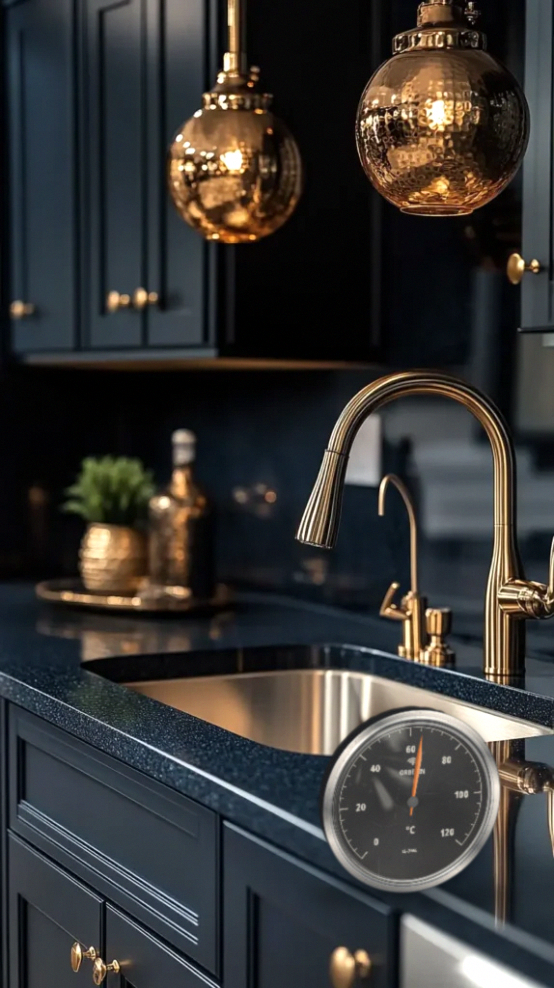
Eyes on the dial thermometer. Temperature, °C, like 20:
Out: 64
